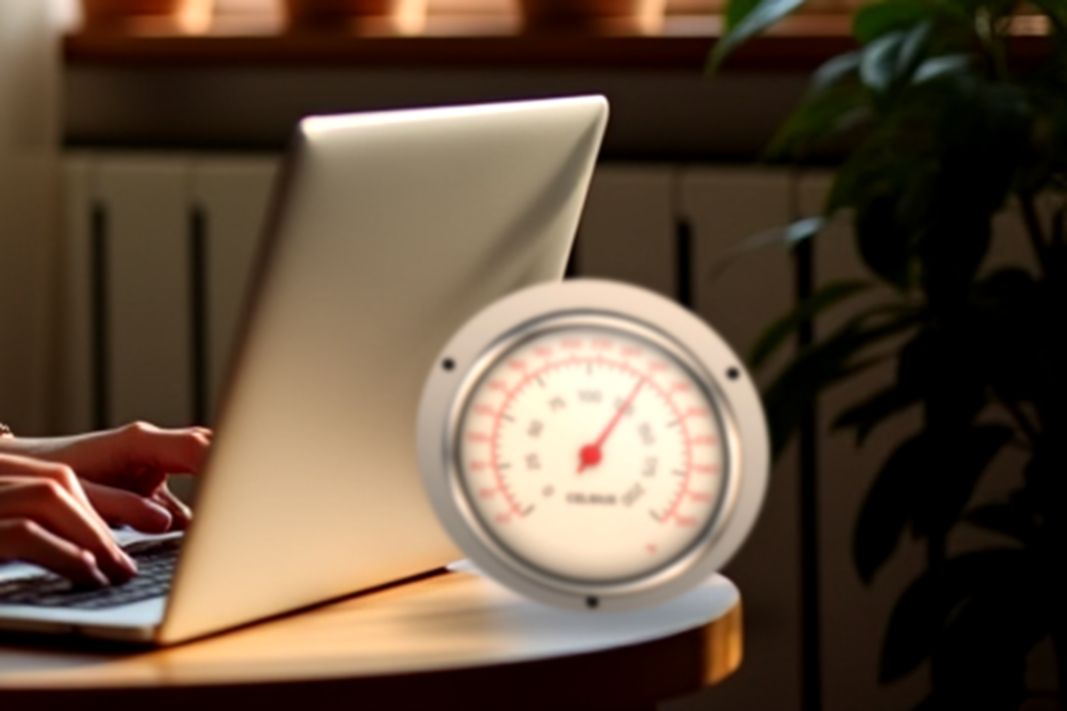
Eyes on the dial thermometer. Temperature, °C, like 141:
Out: 125
